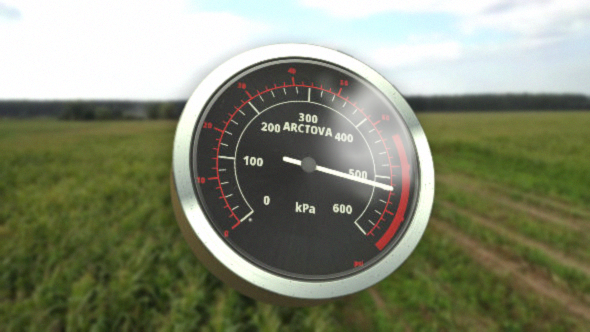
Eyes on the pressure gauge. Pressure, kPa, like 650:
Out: 520
